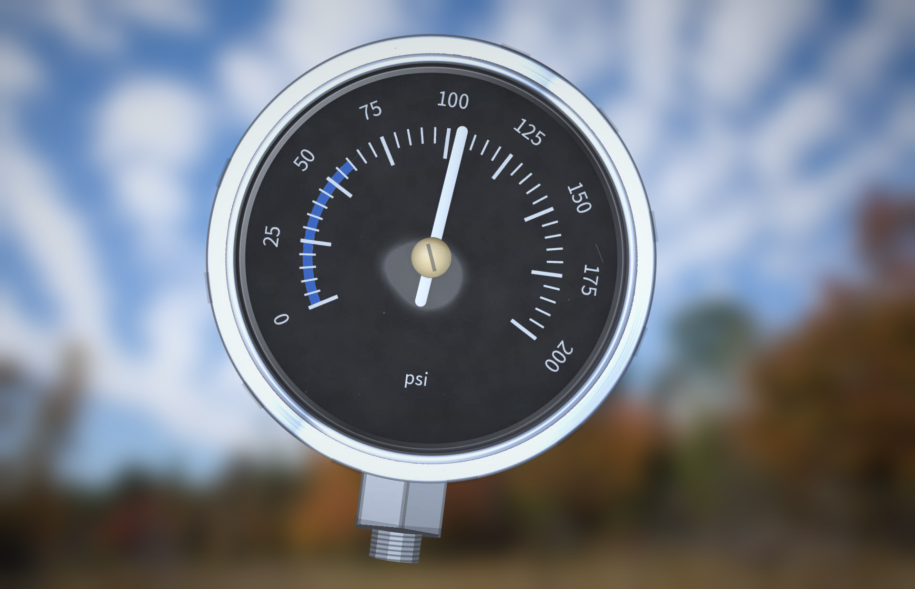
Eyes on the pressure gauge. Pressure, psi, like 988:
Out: 105
